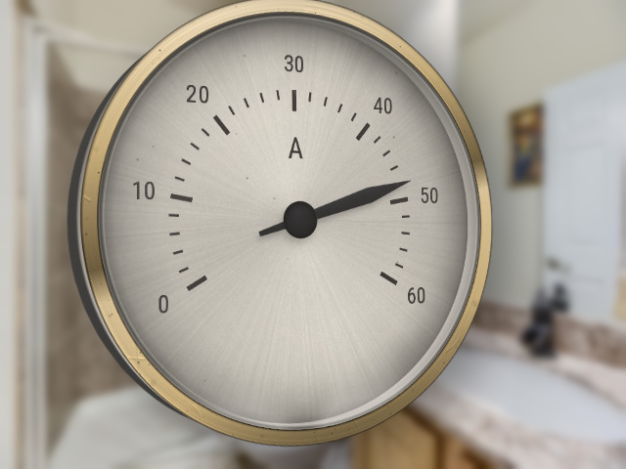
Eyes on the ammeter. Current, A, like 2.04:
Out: 48
